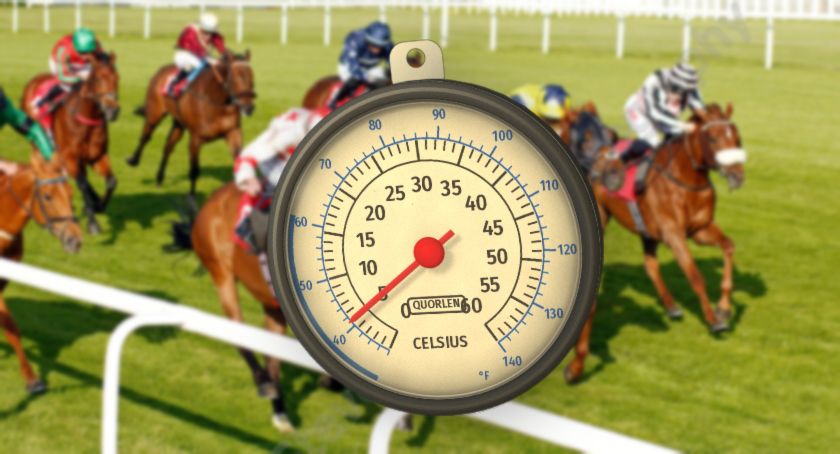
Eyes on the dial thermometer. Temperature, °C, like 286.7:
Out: 5
